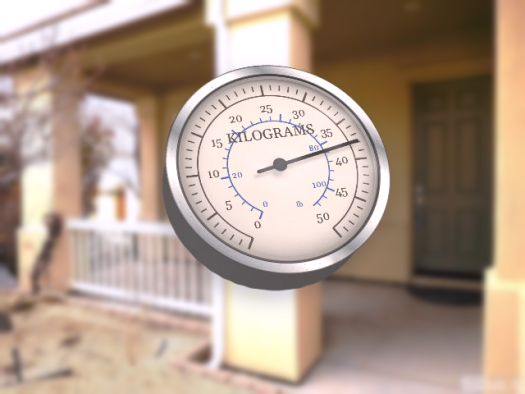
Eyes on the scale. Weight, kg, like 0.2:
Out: 38
